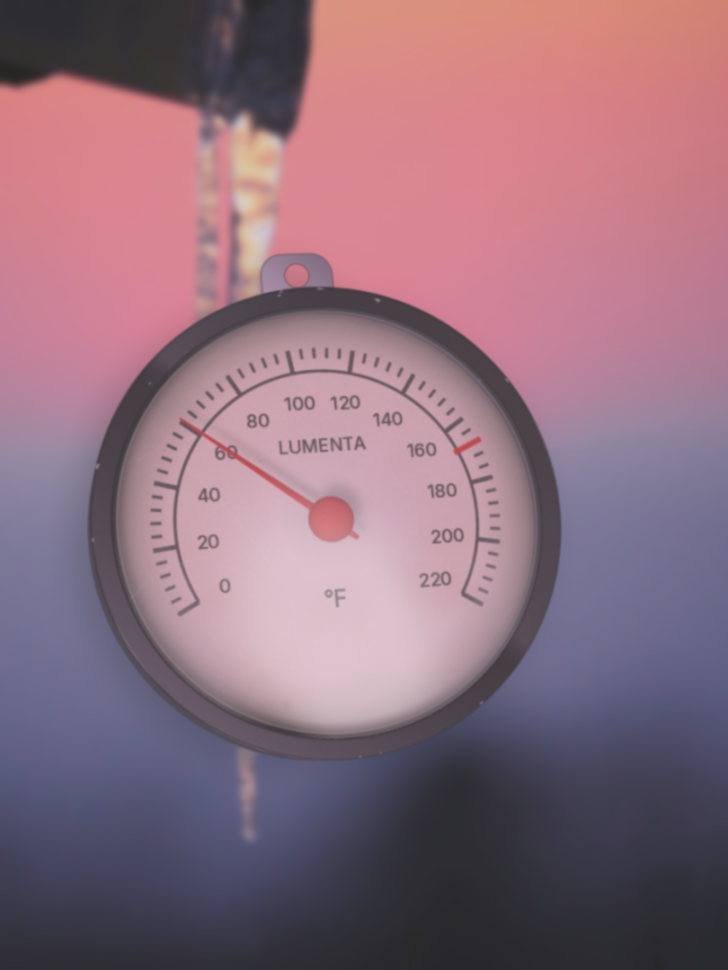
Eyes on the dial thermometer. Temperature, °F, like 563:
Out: 60
